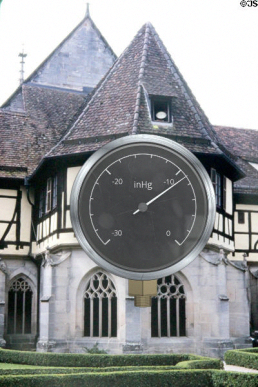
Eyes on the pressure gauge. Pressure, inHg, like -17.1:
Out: -9
